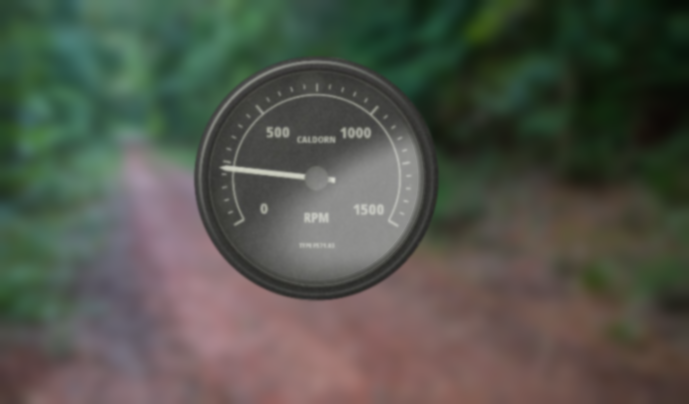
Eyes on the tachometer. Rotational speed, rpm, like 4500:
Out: 225
